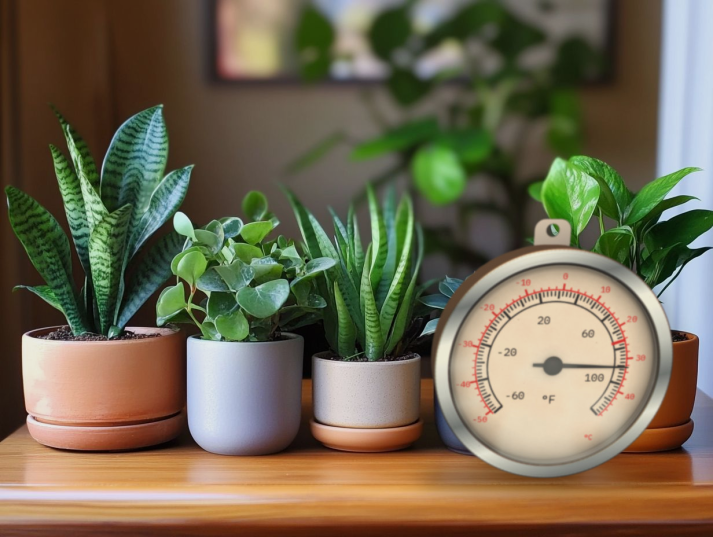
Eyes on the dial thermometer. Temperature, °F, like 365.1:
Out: 90
